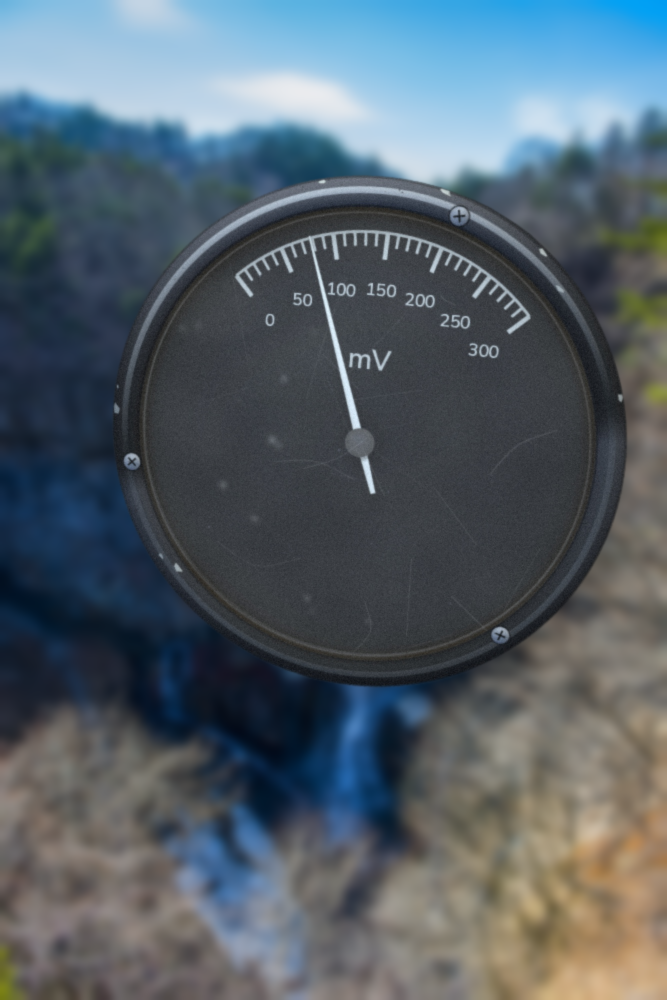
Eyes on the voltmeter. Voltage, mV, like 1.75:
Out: 80
